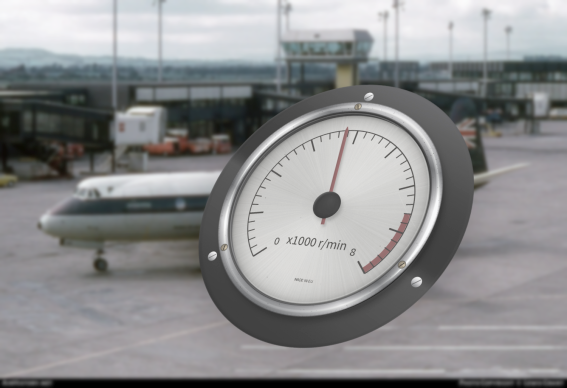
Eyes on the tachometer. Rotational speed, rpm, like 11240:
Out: 3800
